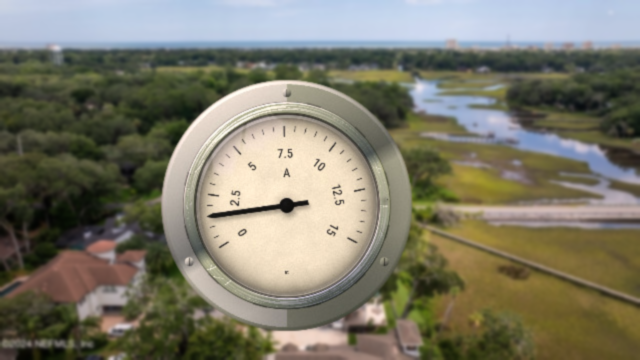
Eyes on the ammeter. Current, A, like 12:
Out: 1.5
